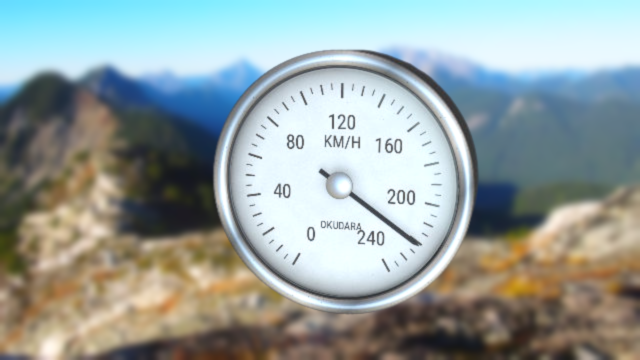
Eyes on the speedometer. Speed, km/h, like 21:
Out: 220
